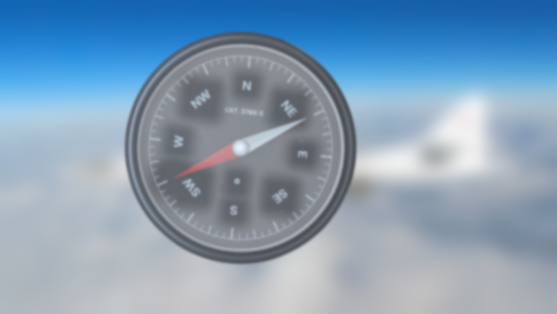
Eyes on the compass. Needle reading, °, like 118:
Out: 240
